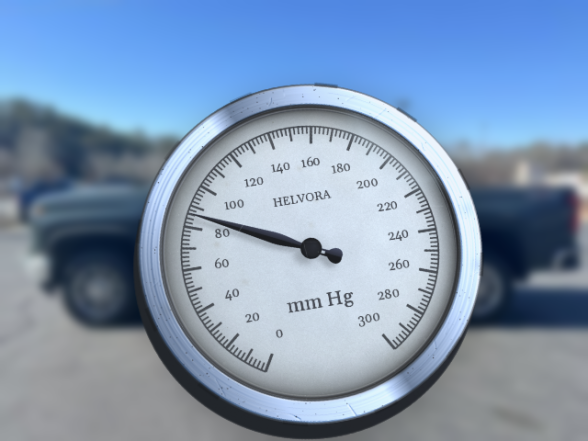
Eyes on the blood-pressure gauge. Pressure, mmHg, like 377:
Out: 86
